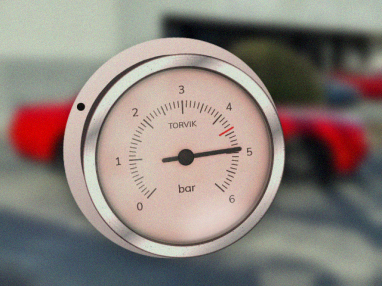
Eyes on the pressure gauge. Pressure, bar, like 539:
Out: 4.9
